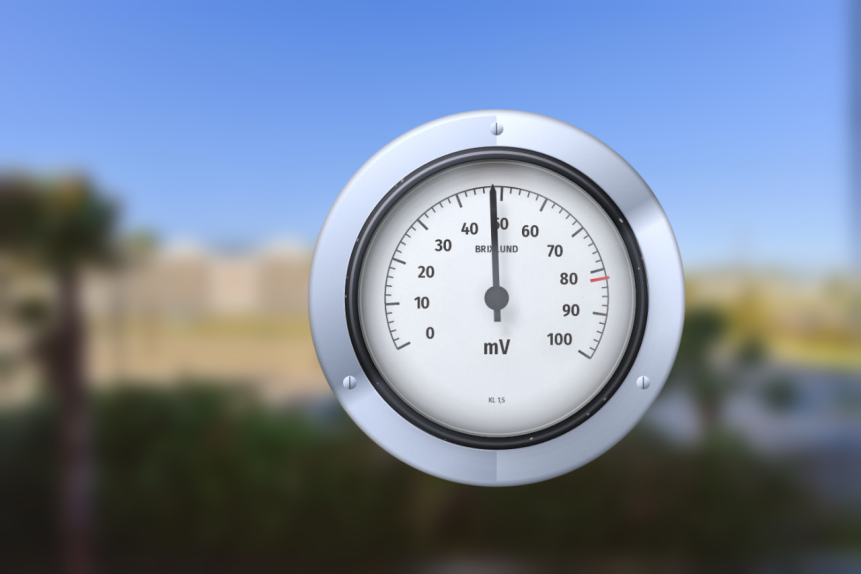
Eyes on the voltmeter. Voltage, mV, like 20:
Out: 48
